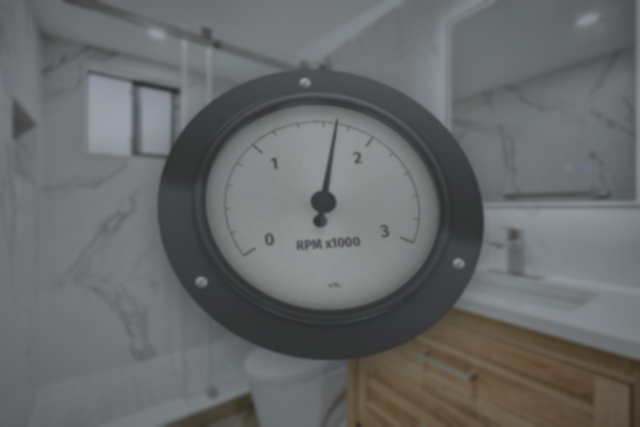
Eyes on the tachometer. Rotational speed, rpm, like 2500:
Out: 1700
